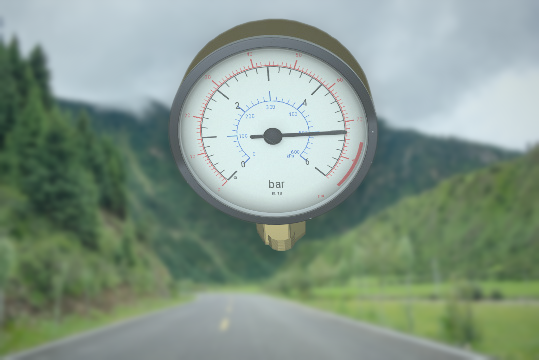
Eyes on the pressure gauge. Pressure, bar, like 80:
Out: 5
